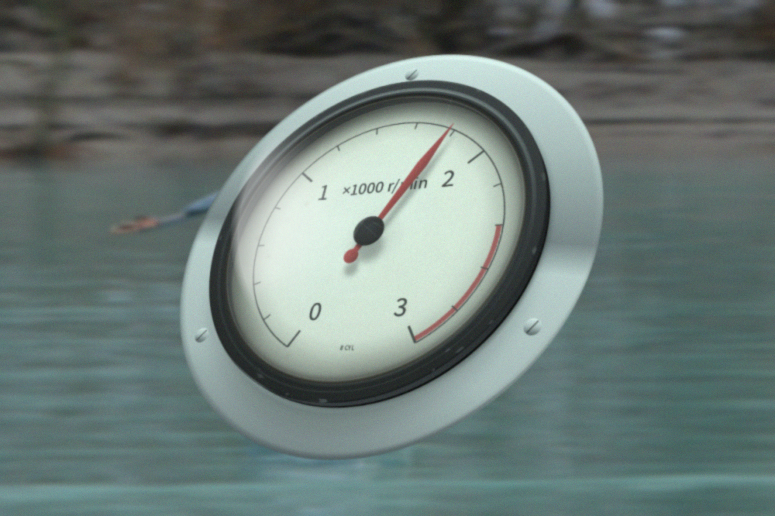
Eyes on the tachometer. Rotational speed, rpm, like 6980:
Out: 1800
